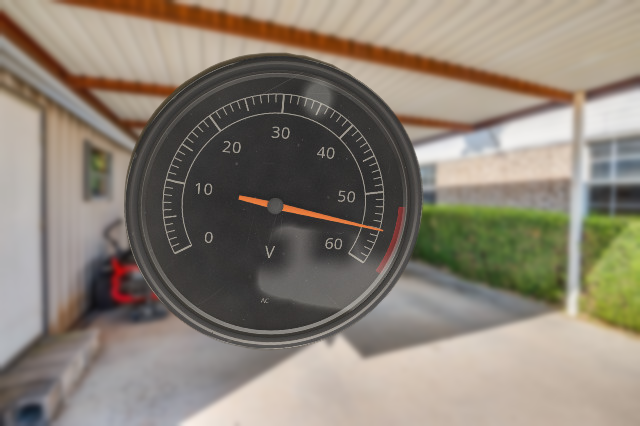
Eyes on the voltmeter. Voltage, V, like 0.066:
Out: 55
